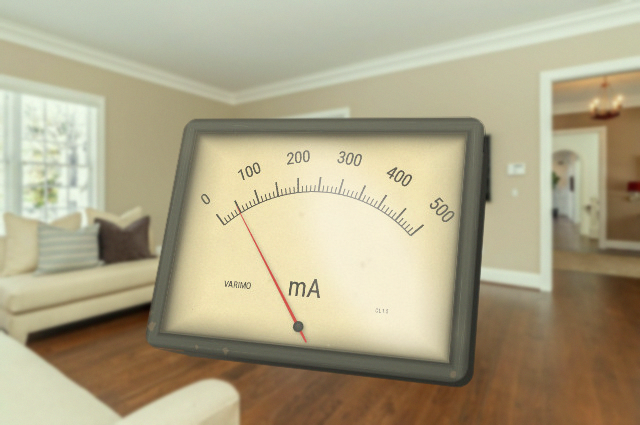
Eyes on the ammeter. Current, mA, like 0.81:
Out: 50
